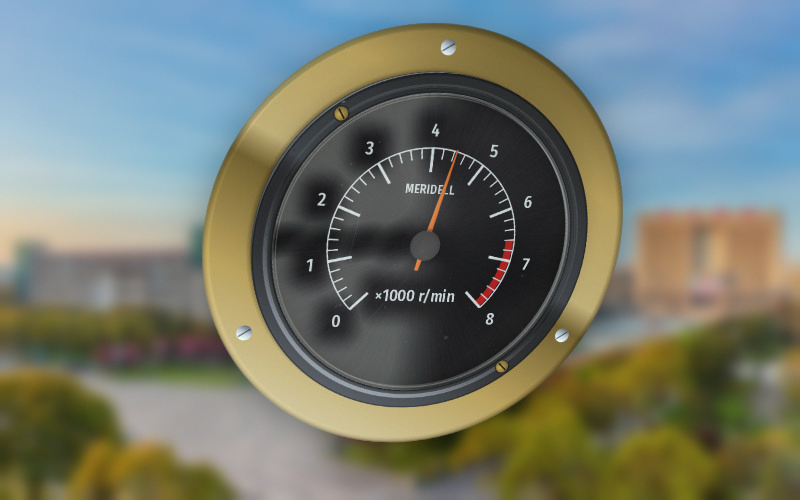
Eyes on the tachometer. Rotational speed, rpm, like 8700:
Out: 4400
